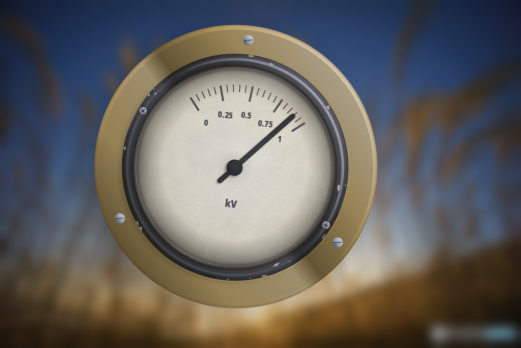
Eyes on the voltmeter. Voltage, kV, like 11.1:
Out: 0.9
